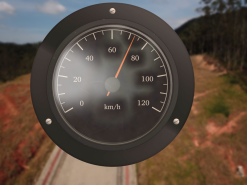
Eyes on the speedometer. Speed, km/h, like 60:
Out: 72.5
